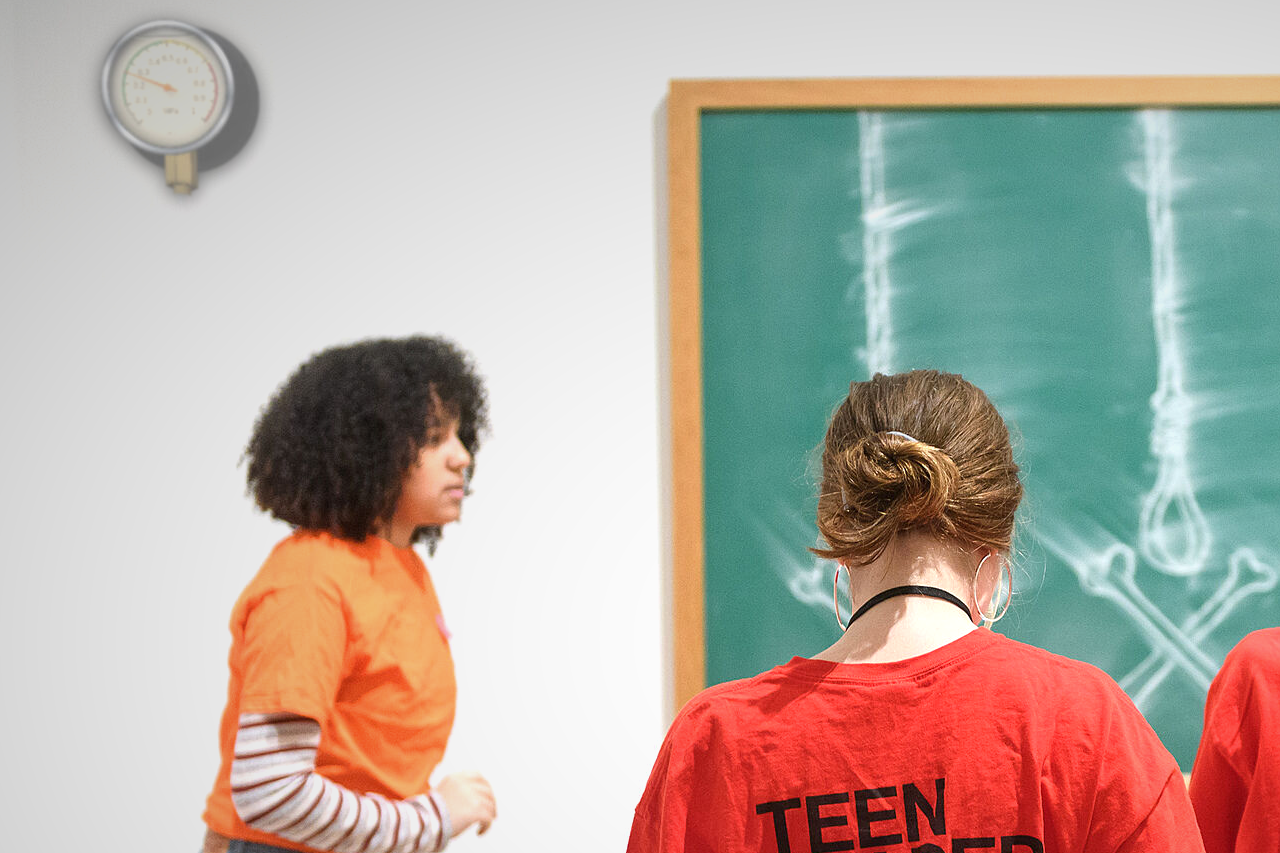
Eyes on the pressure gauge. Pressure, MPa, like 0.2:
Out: 0.25
